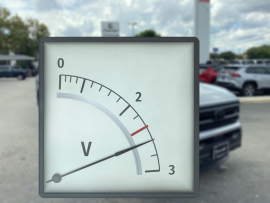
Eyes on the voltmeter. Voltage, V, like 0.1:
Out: 2.6
